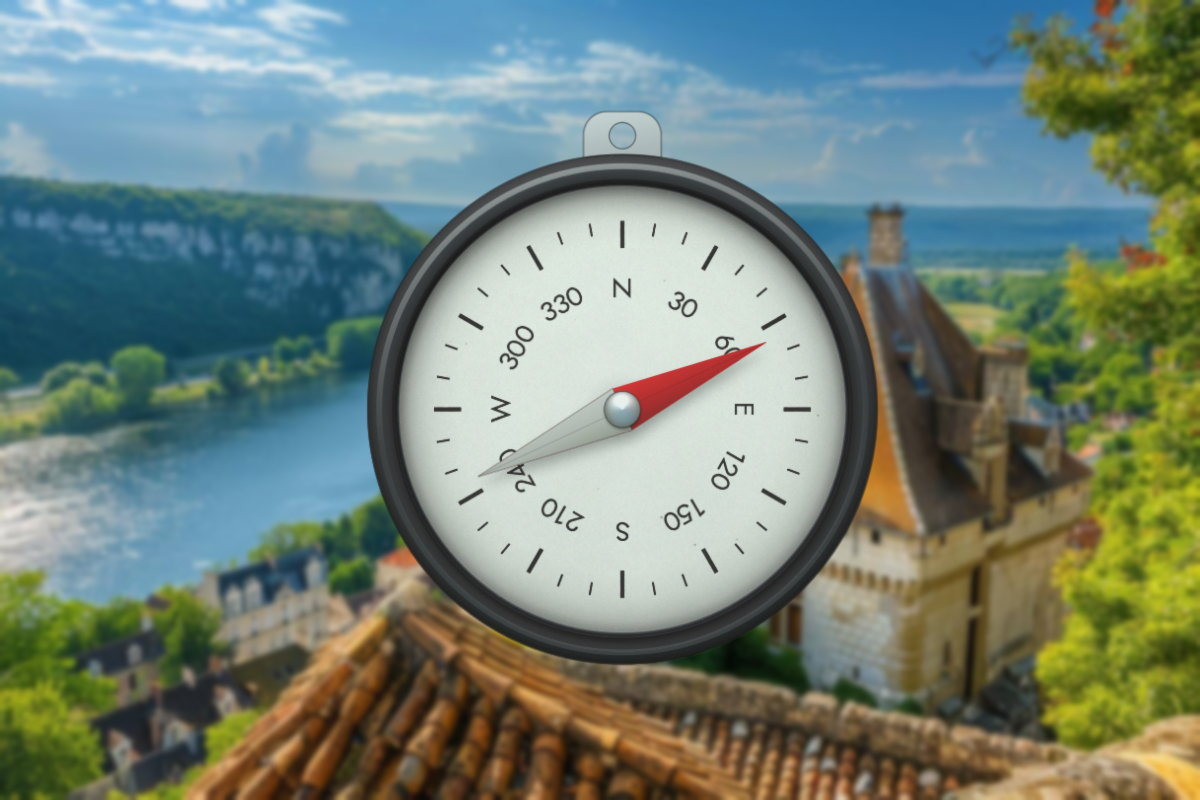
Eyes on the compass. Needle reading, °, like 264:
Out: 65
